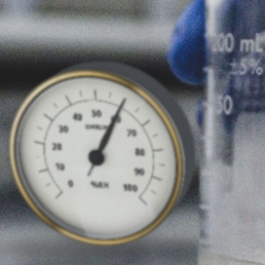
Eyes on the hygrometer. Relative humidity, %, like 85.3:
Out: 60
